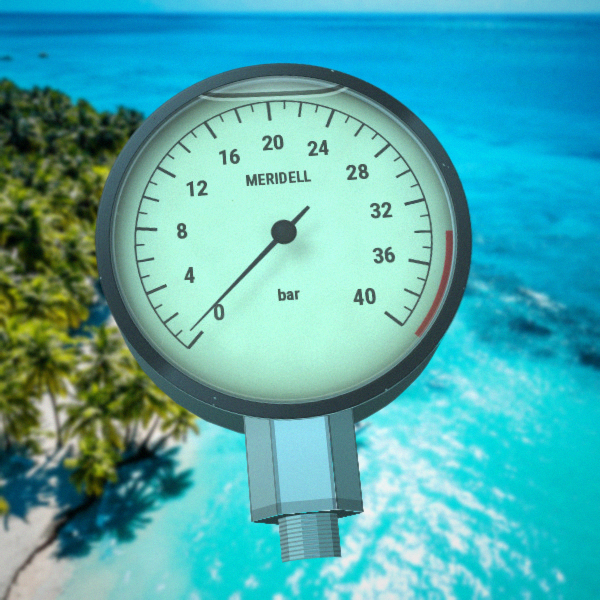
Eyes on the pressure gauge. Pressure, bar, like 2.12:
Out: 0.5
